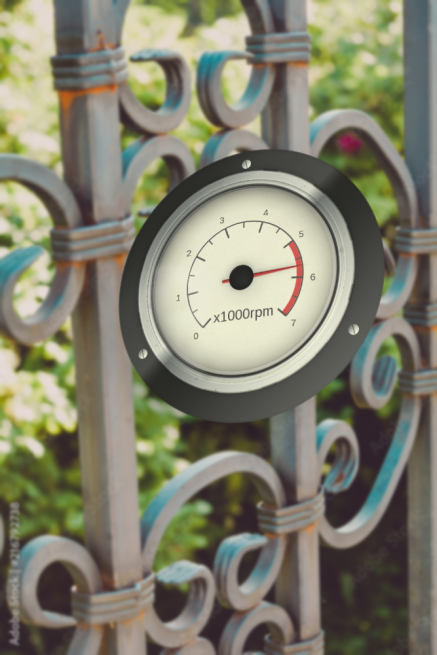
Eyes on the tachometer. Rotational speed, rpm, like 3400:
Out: 5750
